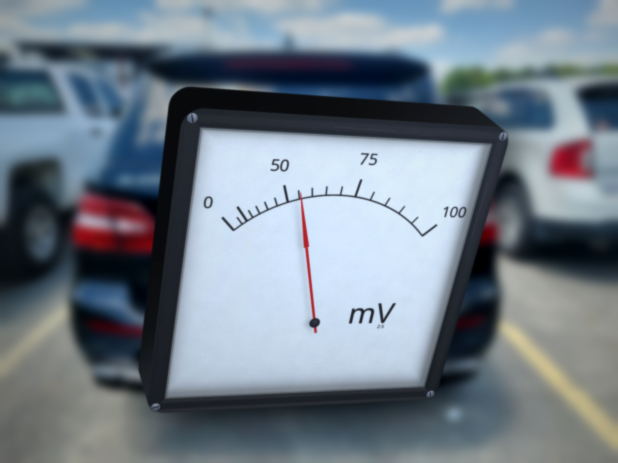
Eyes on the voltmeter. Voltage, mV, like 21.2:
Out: 55
